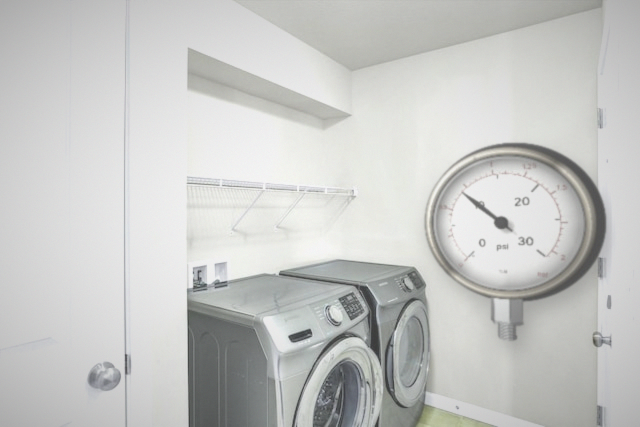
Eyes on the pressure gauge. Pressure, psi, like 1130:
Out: 10
